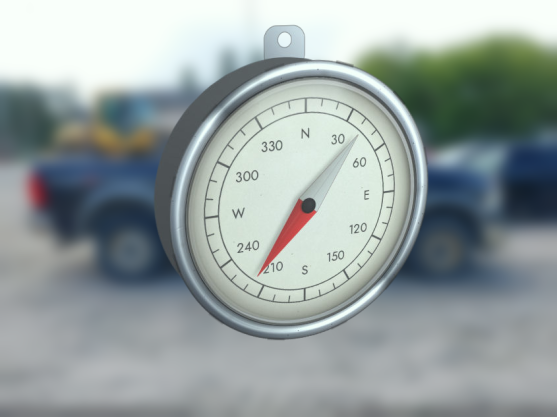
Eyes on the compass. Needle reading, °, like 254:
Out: 220
